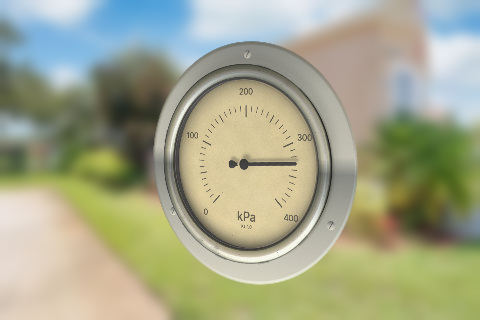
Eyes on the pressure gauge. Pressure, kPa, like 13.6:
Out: 330
